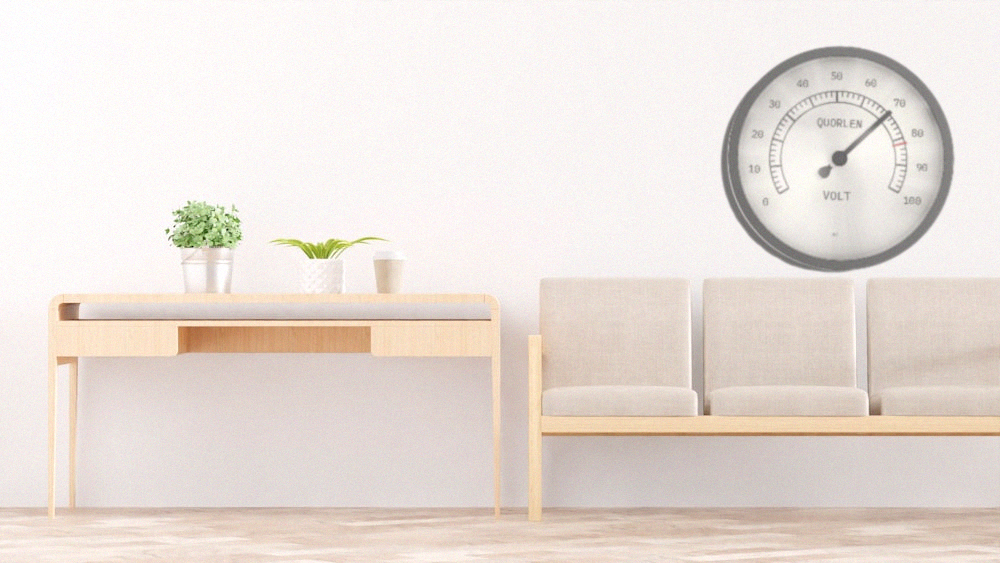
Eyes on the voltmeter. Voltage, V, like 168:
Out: 70
